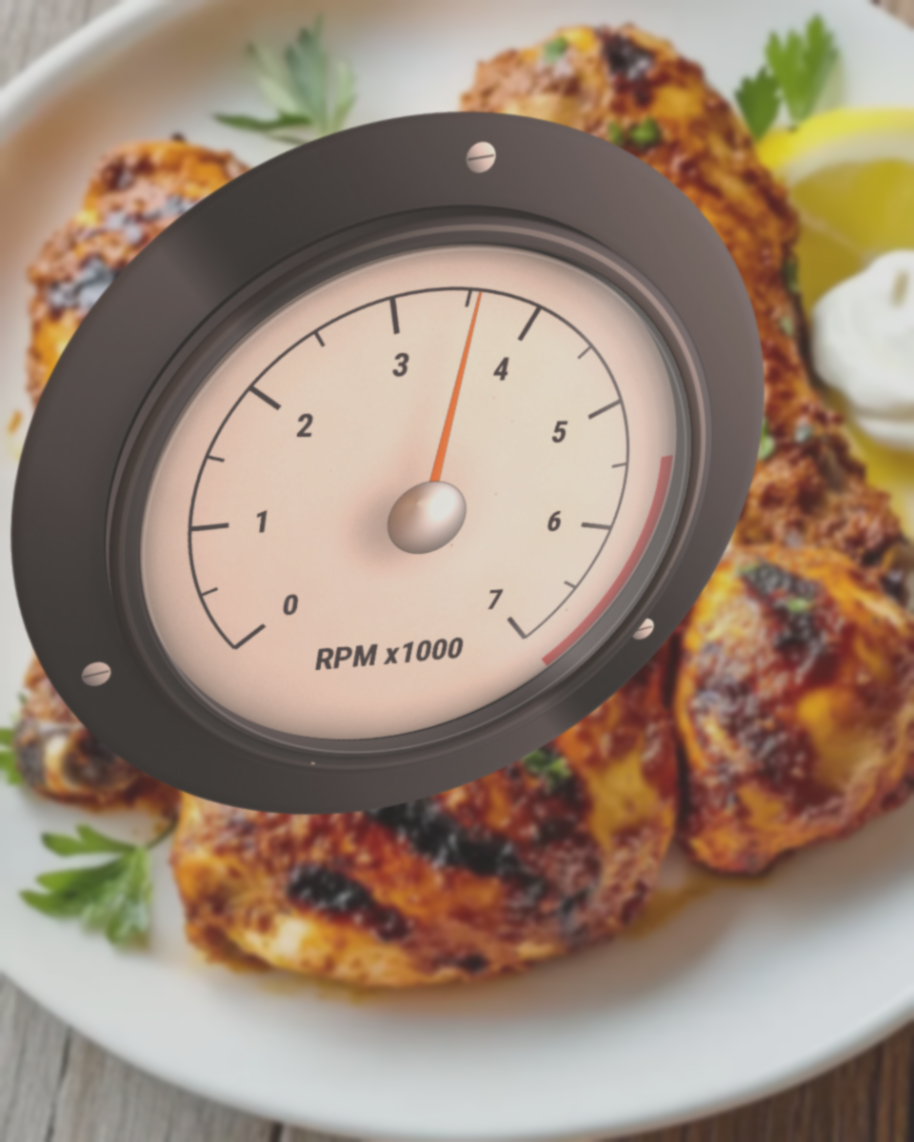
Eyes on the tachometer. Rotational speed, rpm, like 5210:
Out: 3500
